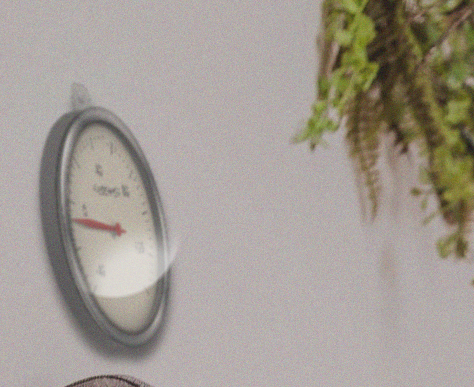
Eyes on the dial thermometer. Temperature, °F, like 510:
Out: -8
